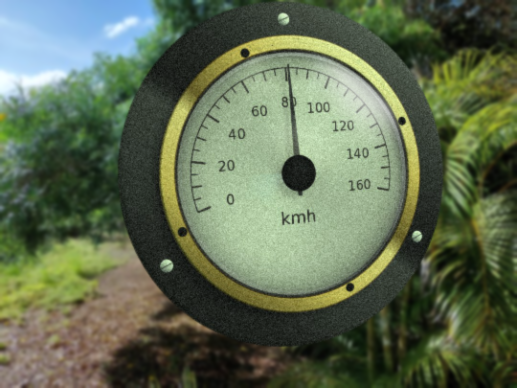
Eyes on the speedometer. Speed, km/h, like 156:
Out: 80
